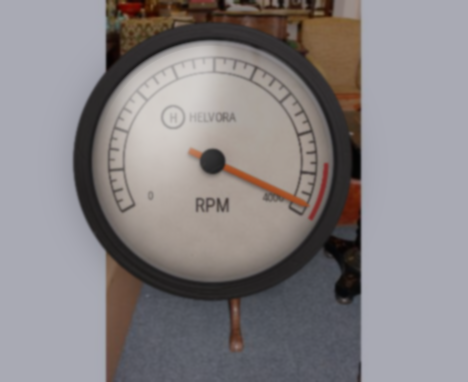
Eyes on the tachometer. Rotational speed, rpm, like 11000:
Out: 3900
